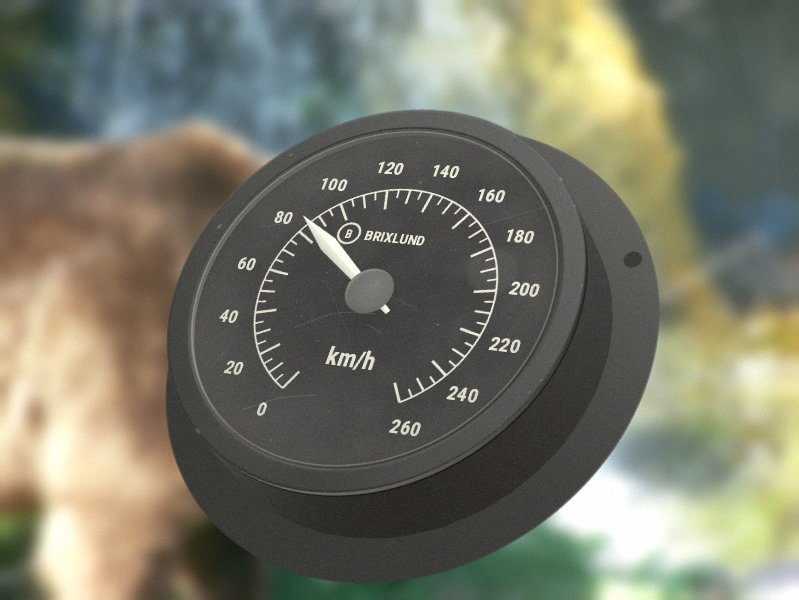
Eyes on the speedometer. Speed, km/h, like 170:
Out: 85
